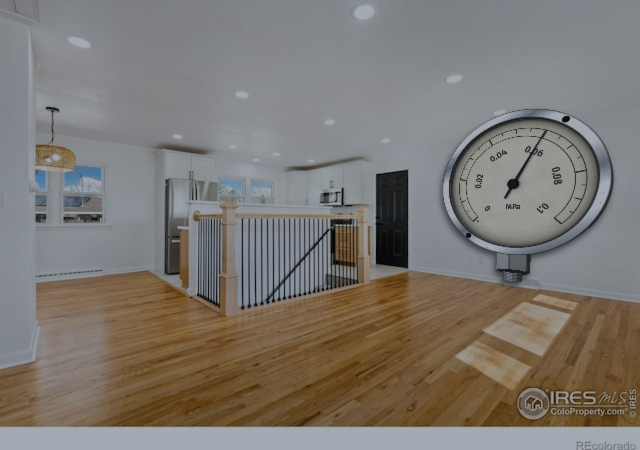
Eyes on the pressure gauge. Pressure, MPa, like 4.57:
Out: 0.06
